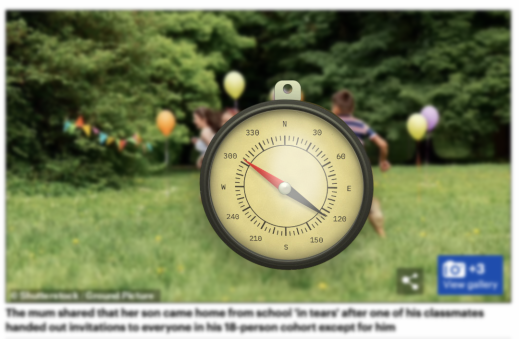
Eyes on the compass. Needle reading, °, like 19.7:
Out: 305
